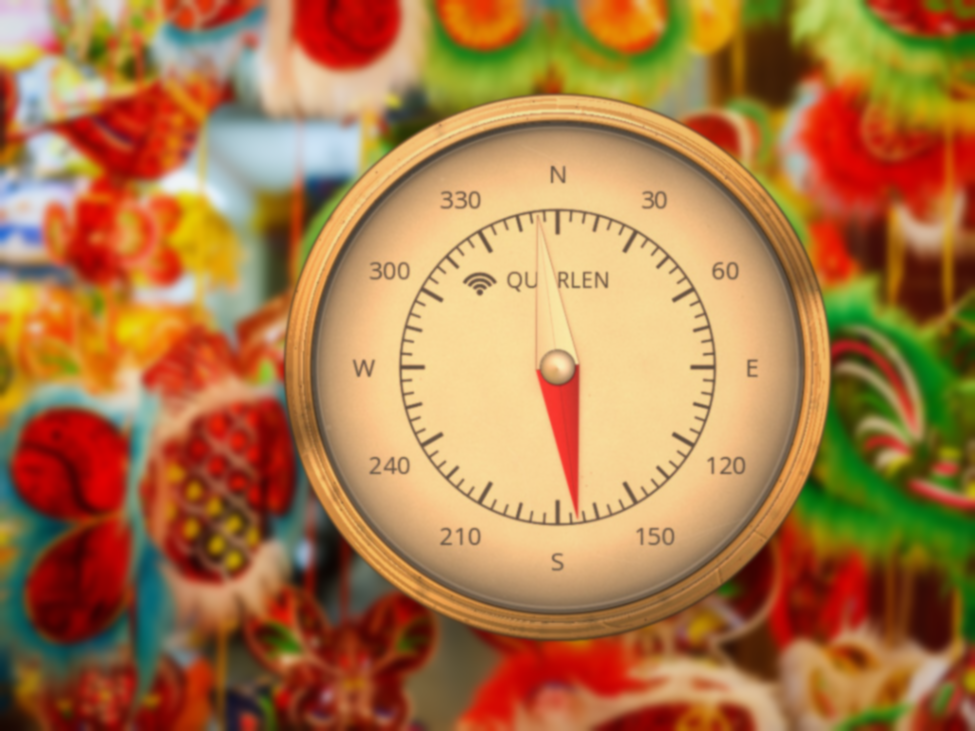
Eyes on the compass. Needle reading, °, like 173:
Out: 172.5
